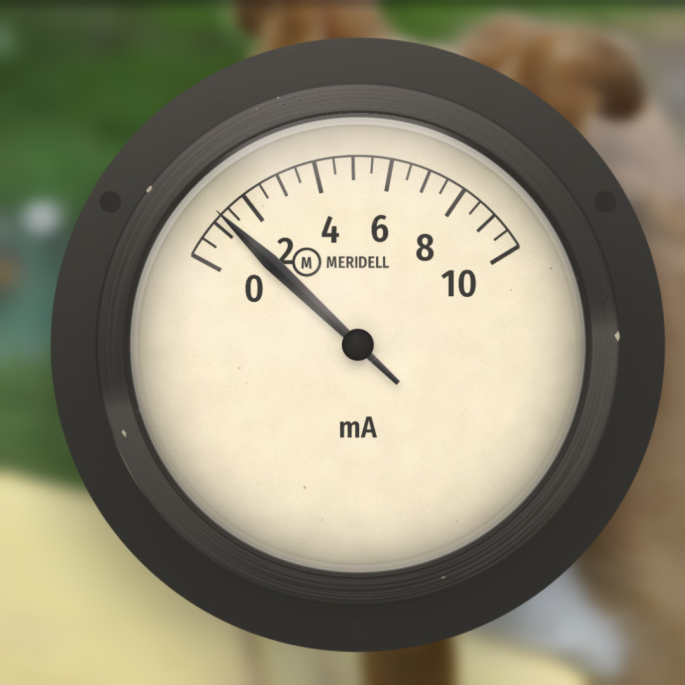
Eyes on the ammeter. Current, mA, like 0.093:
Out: 1.25
